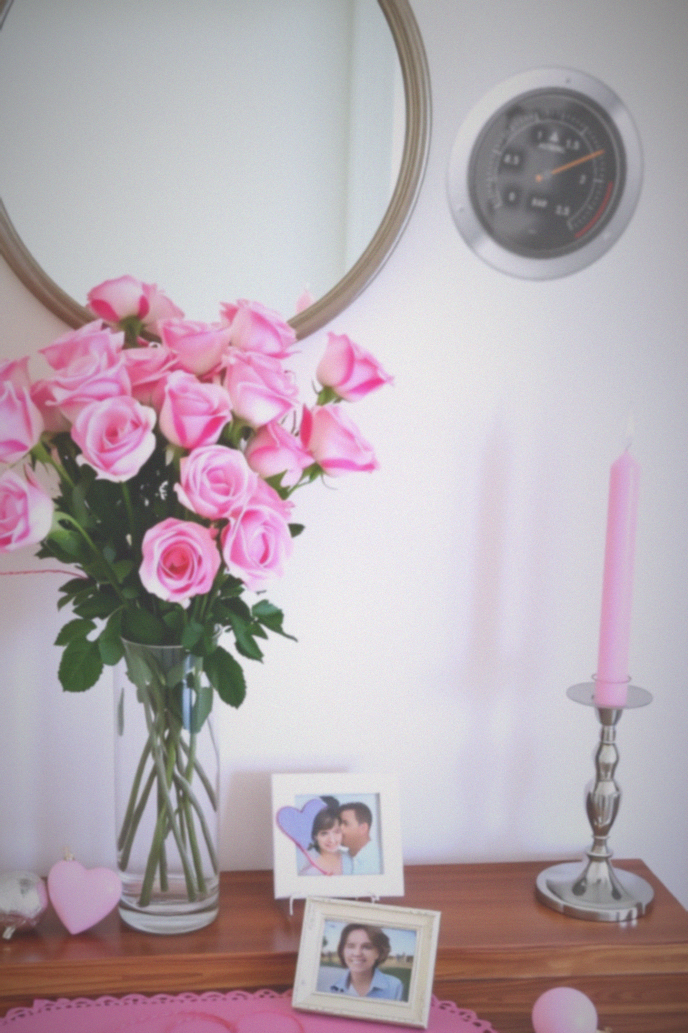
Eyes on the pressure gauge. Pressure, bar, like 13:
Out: 1.75
